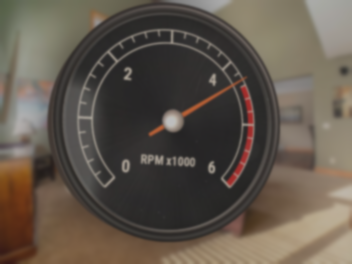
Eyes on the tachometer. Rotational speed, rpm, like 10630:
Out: 4300
